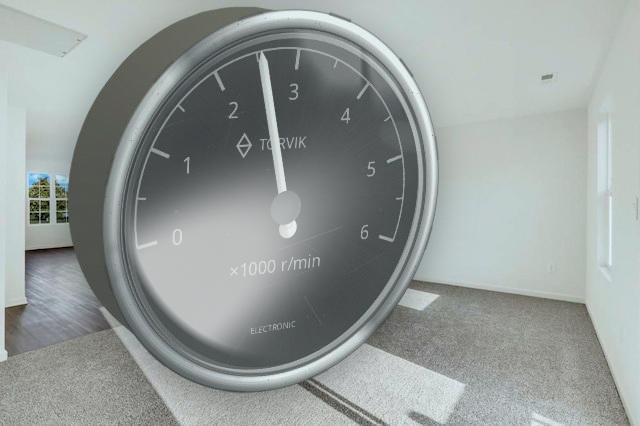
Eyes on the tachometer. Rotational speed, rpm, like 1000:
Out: 2500
